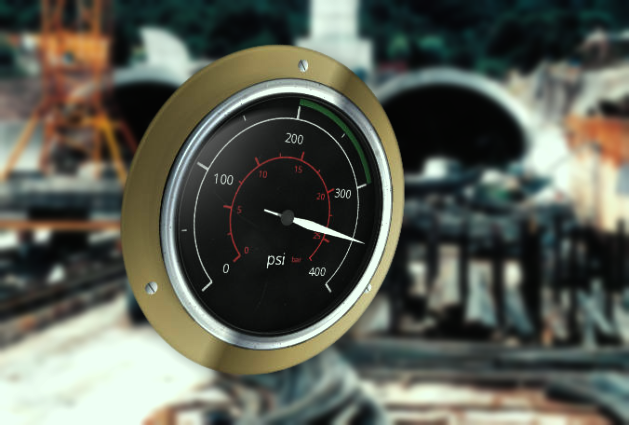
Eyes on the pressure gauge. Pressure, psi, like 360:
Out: 350
